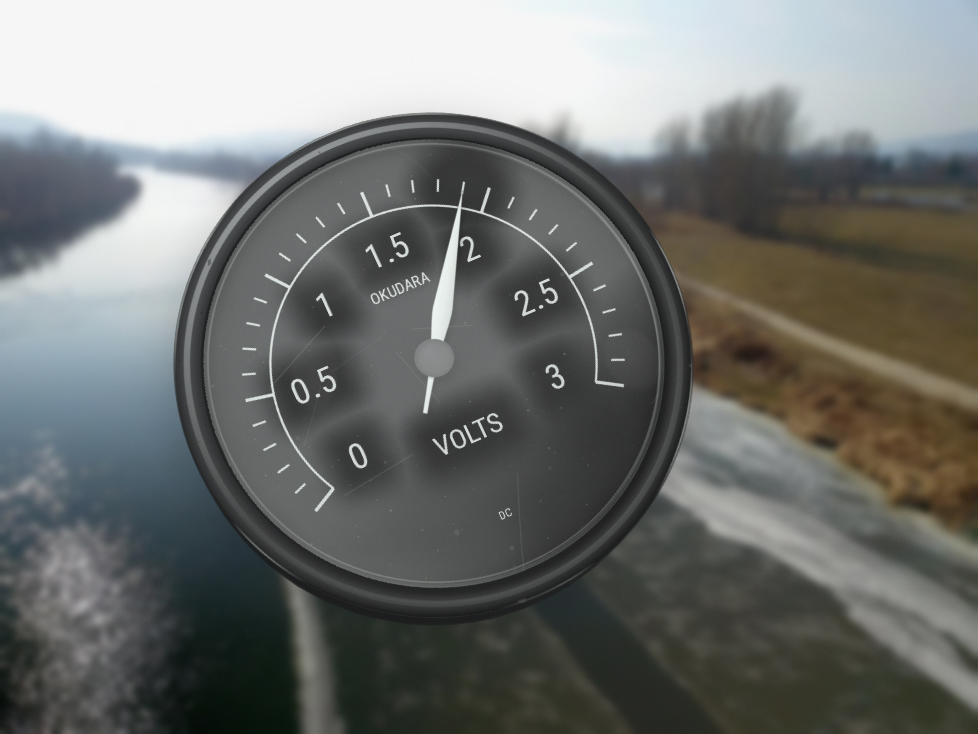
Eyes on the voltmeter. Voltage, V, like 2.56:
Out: 1.9
